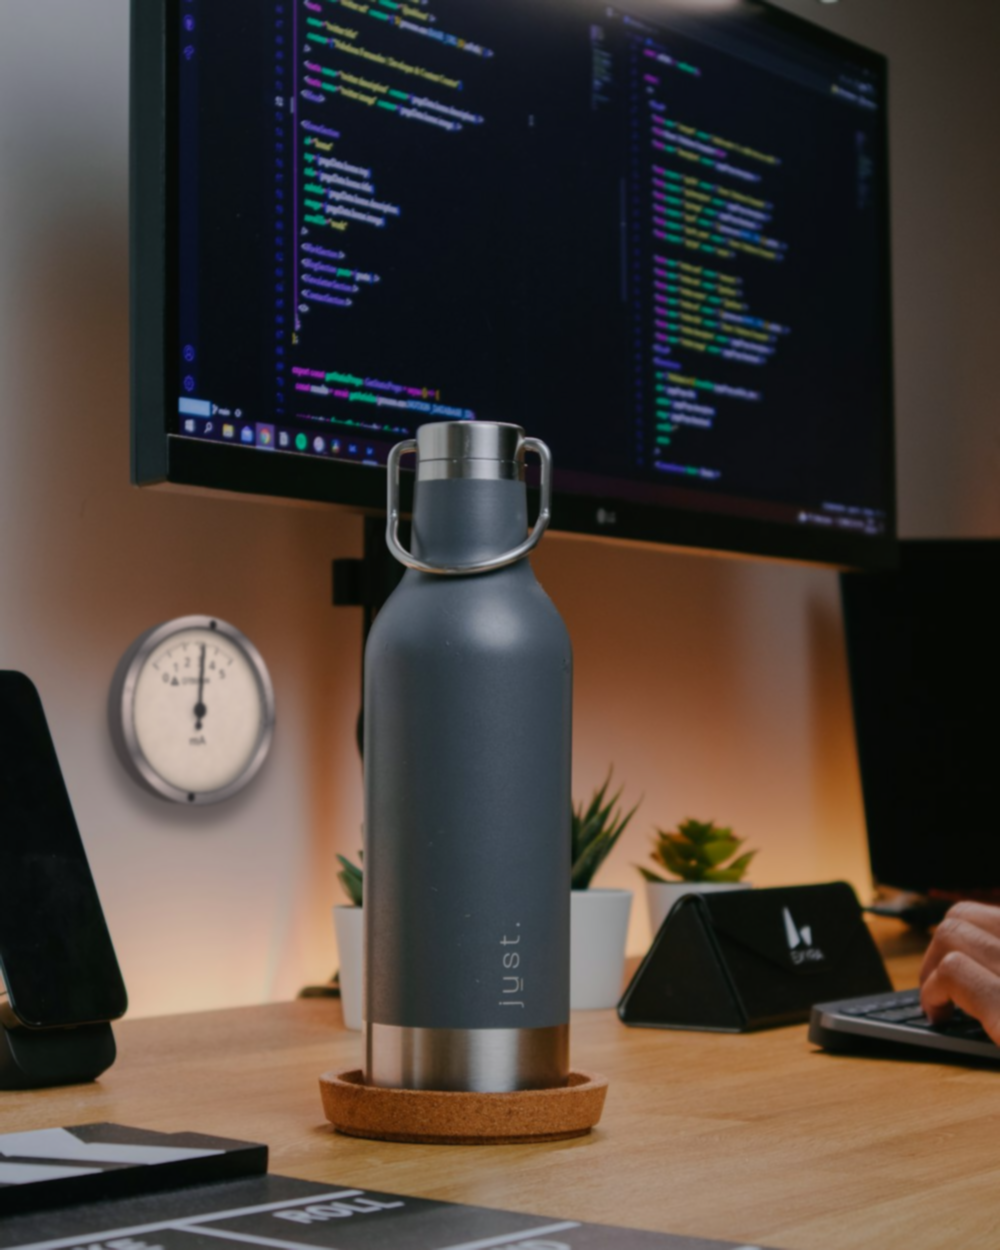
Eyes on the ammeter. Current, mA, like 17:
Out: 3
